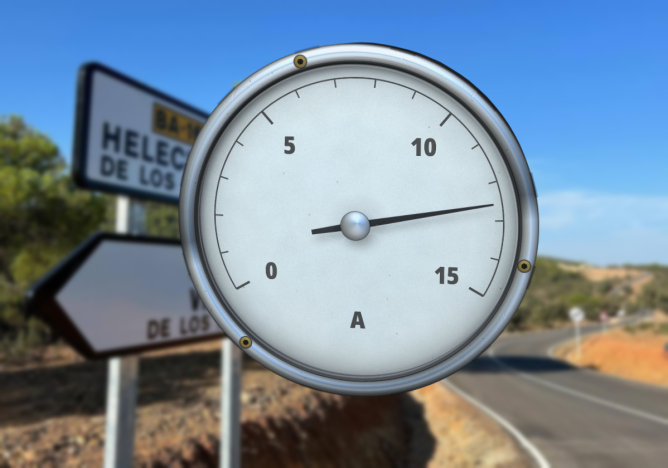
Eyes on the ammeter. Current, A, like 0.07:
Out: 12.5
